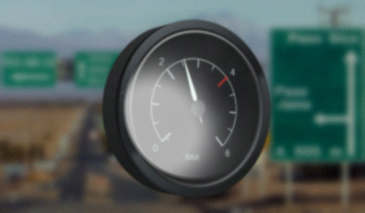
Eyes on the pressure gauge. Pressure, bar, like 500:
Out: 2.5
